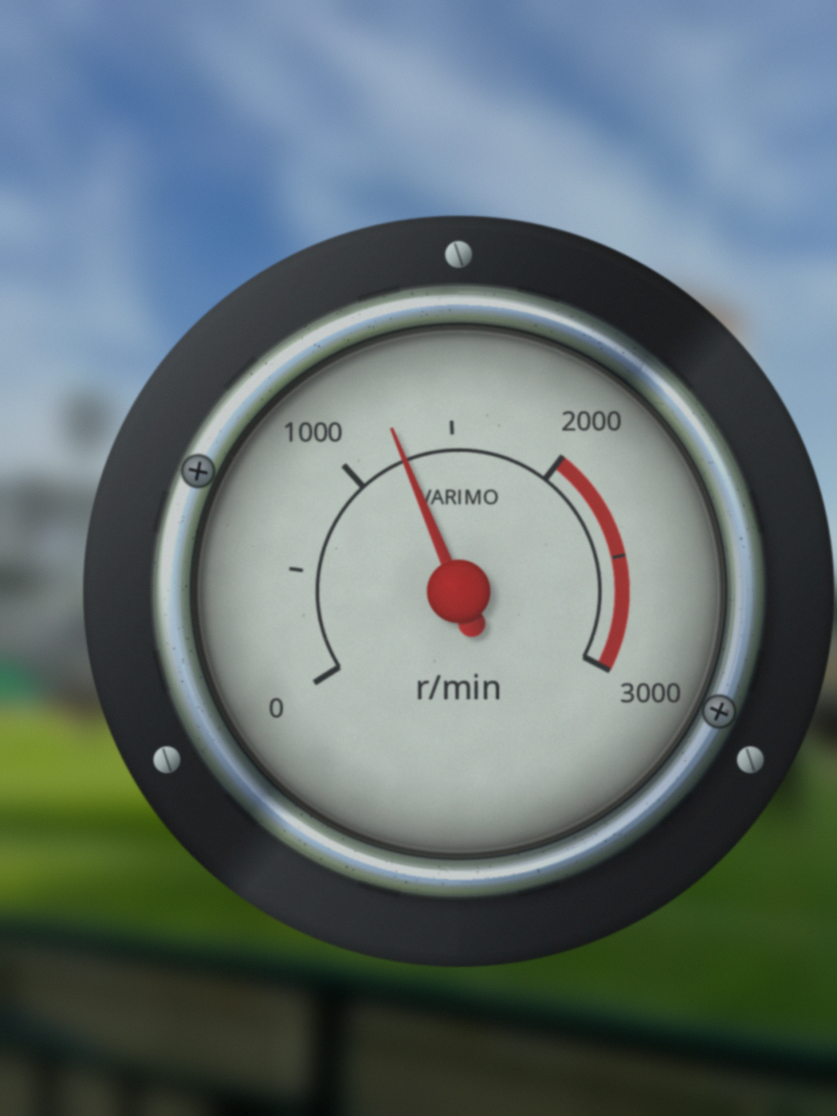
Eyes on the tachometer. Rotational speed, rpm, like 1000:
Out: 1250
